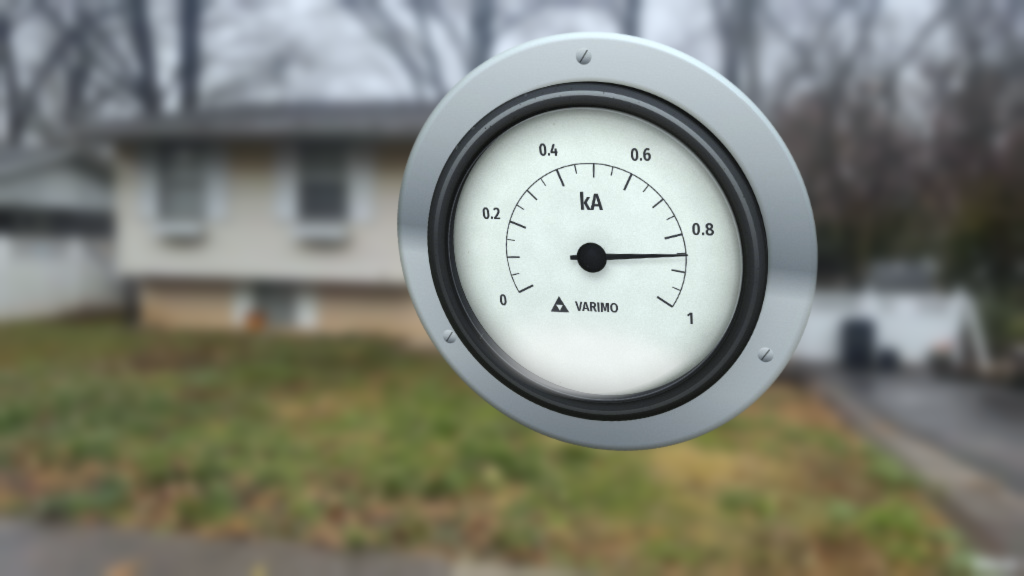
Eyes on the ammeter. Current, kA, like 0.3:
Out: 0.85
